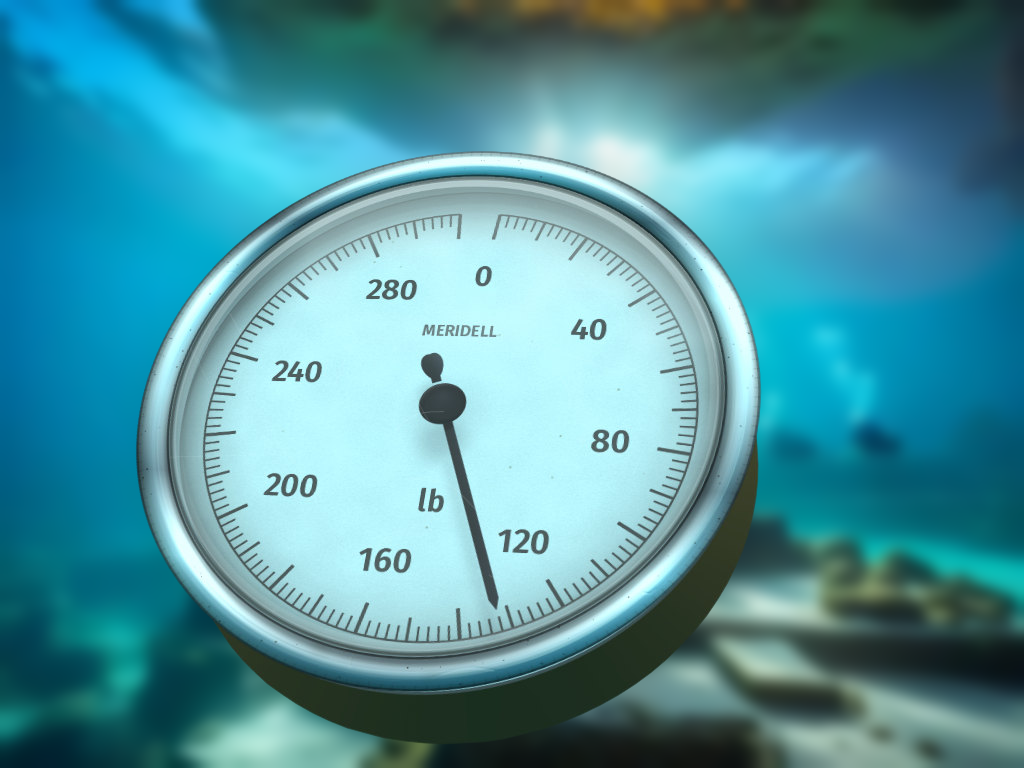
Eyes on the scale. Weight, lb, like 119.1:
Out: 132
